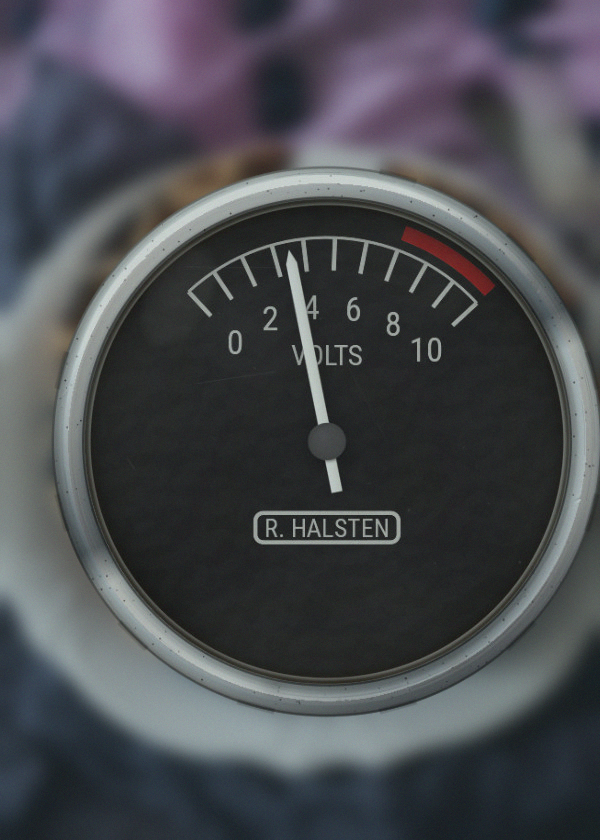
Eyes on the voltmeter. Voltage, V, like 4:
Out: 3.5
